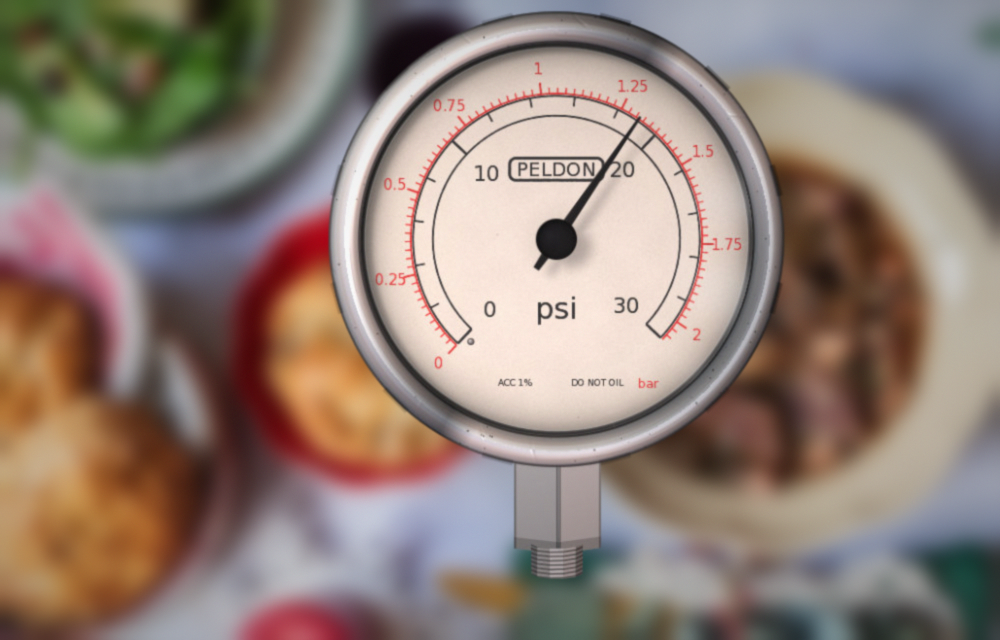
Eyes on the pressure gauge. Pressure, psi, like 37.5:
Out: 19
